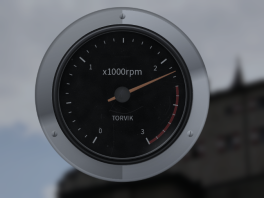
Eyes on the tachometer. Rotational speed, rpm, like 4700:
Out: 2150
